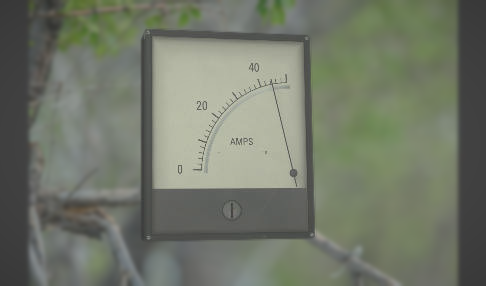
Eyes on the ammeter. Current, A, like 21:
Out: 44
